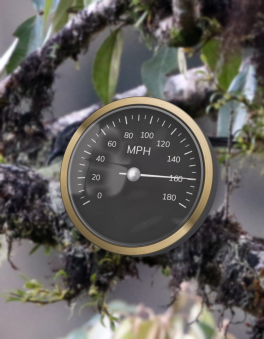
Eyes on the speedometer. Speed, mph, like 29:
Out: 160
